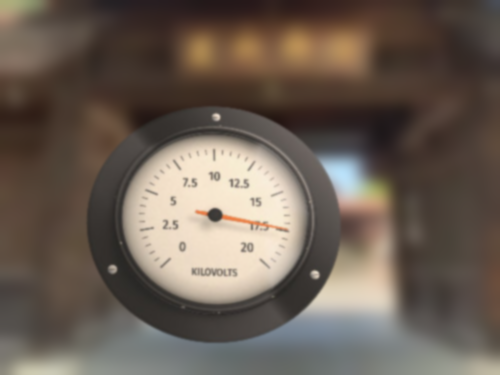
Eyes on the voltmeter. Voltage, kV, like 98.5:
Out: 17.5
